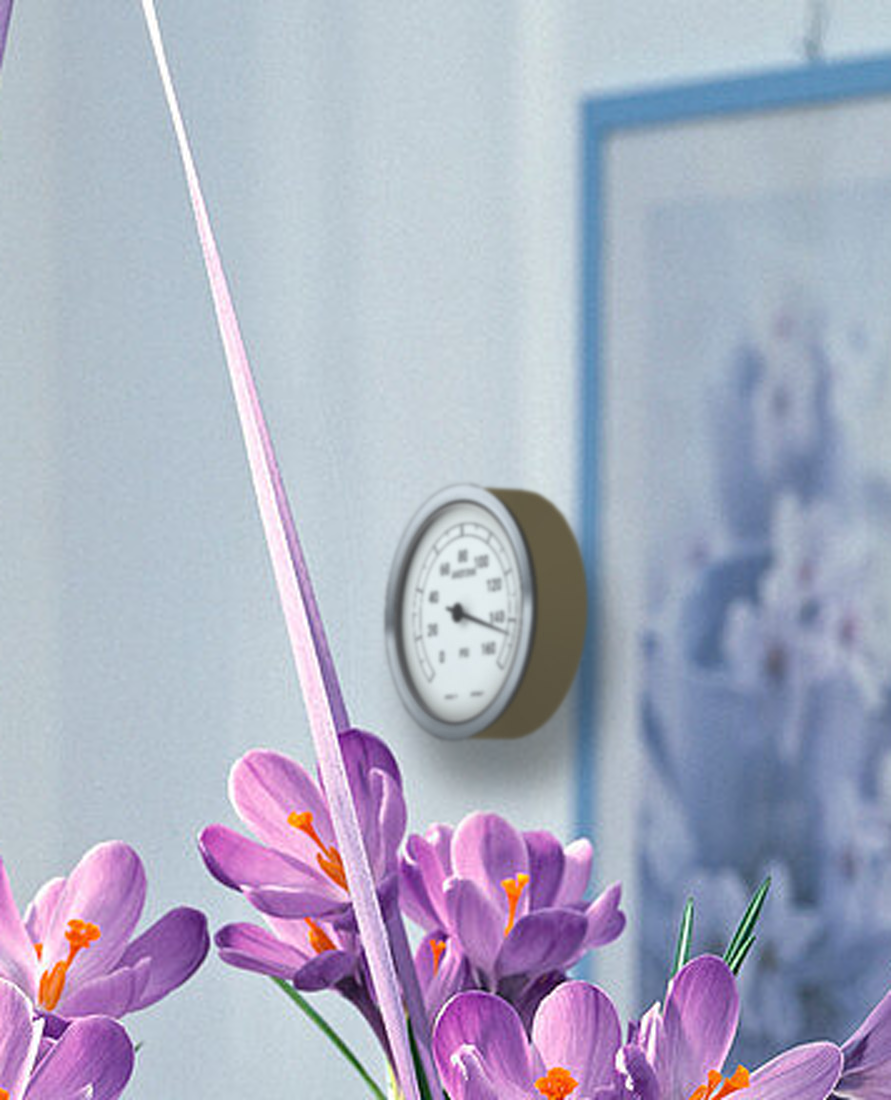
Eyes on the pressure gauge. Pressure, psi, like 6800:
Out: 145
